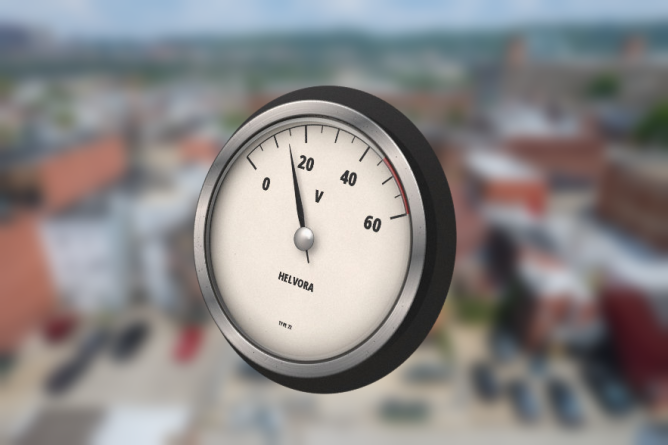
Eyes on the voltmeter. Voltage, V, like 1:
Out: 15
